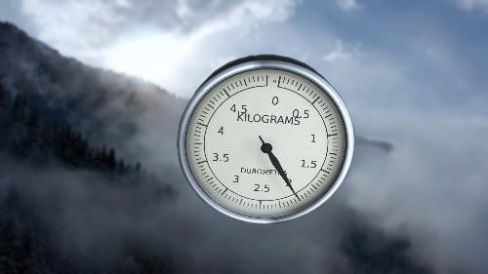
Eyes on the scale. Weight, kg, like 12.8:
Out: 2
